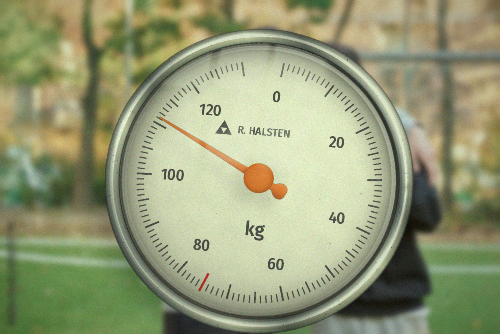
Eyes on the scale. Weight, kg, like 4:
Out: 111
